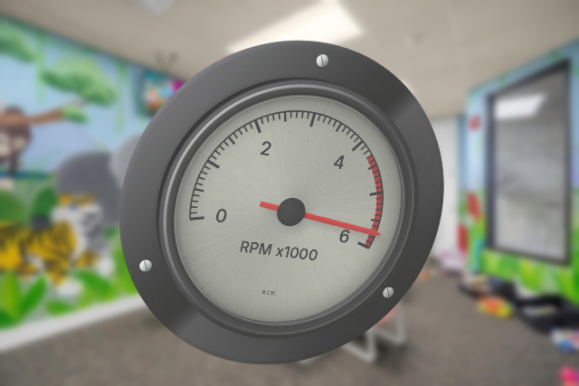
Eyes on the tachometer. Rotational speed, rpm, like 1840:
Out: 5700
